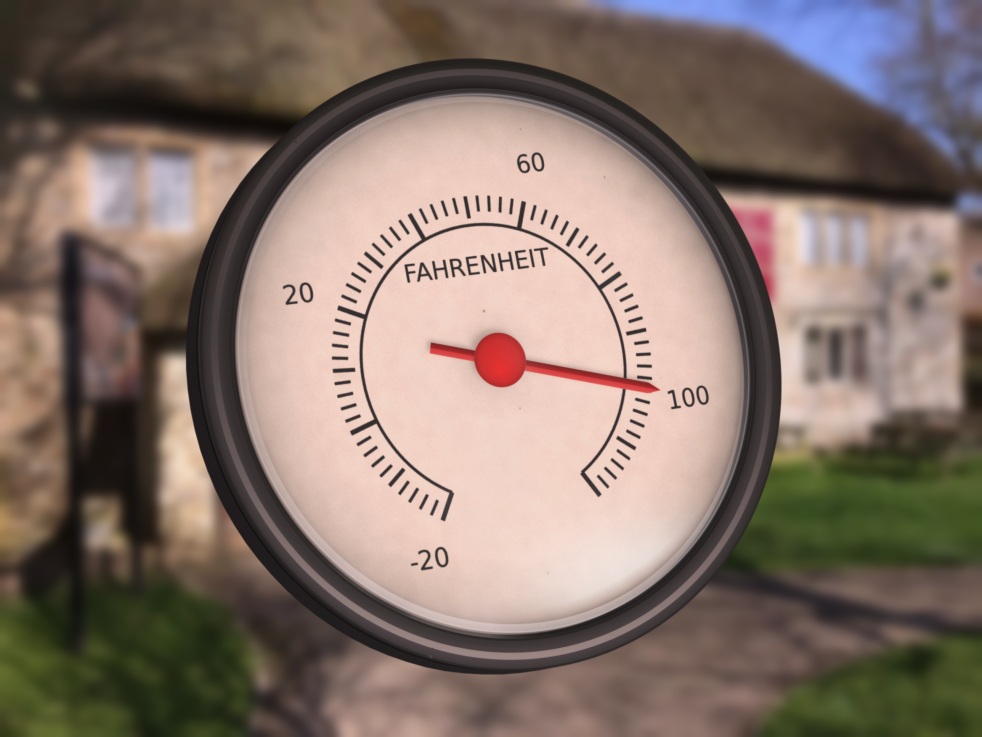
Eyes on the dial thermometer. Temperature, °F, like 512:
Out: 100
